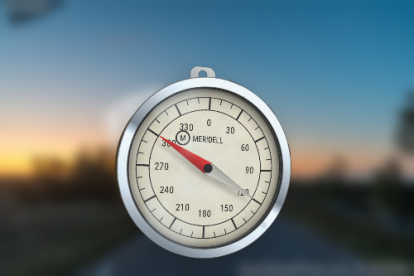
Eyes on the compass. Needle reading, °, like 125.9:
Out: 300
